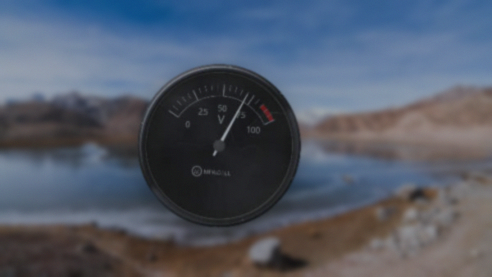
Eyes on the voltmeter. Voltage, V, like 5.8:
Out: 70
